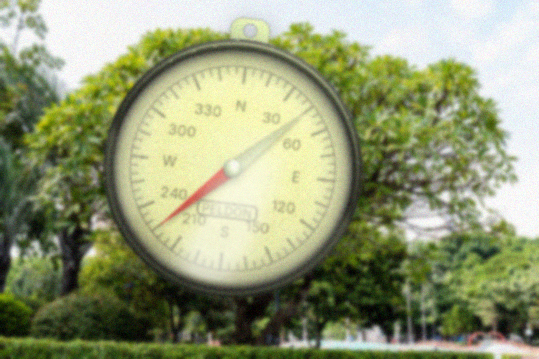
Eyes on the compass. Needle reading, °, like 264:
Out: 225
